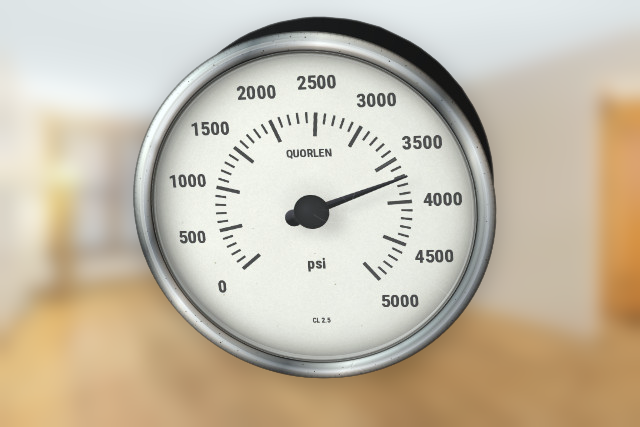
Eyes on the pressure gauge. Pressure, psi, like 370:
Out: 3700
